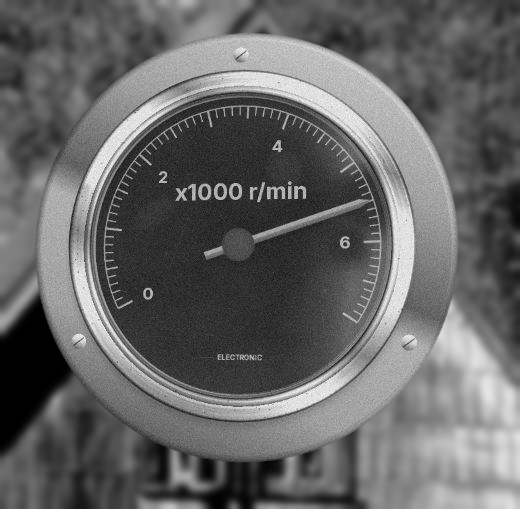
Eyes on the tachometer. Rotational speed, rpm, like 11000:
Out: 5500
